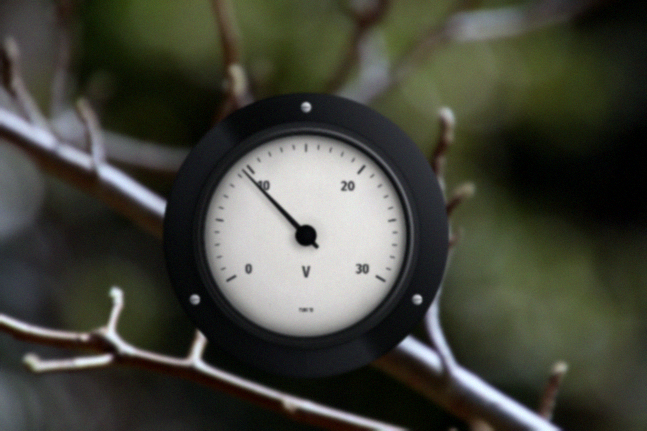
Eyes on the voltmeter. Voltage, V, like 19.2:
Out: 9.5
